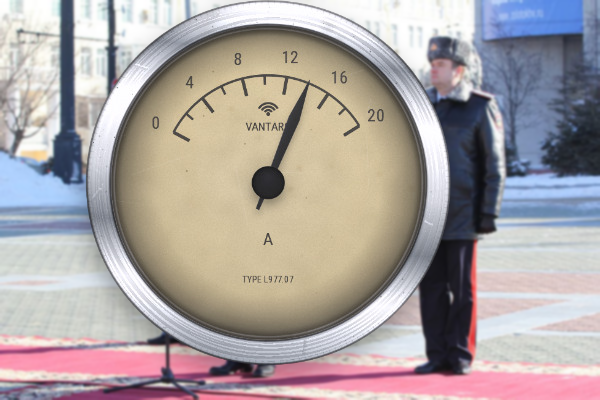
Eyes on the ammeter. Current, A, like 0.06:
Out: 14
